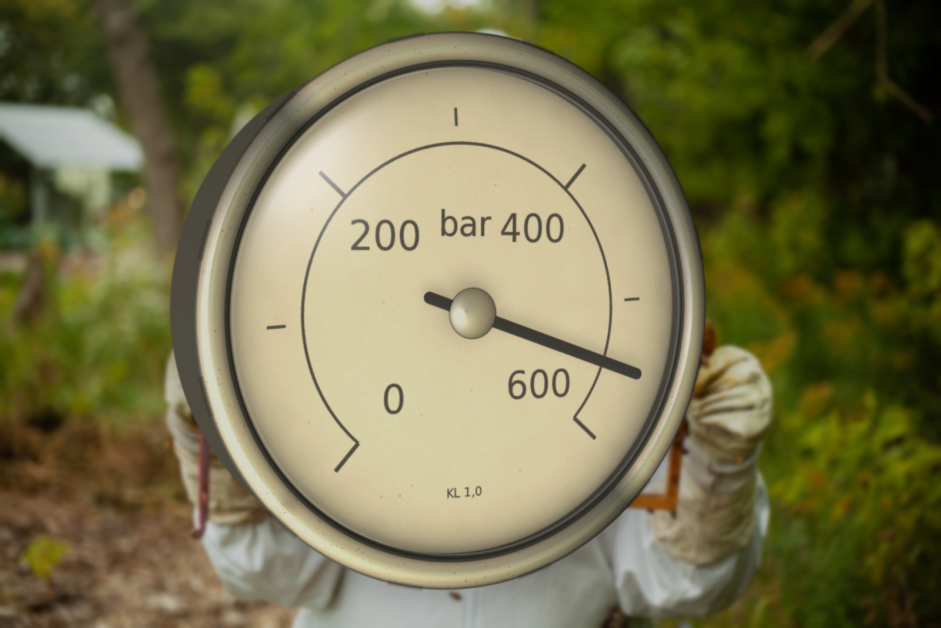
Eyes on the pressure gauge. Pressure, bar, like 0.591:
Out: 550
